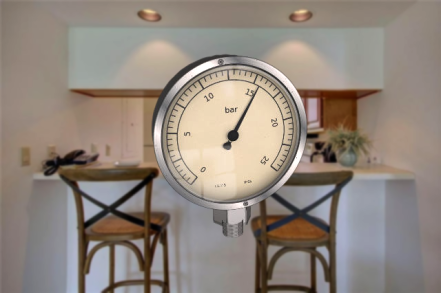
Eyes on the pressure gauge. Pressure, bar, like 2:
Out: 15.5
